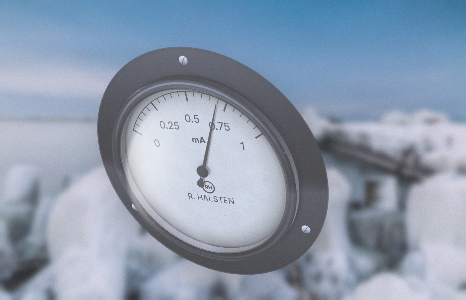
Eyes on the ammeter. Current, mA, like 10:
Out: 0.7
